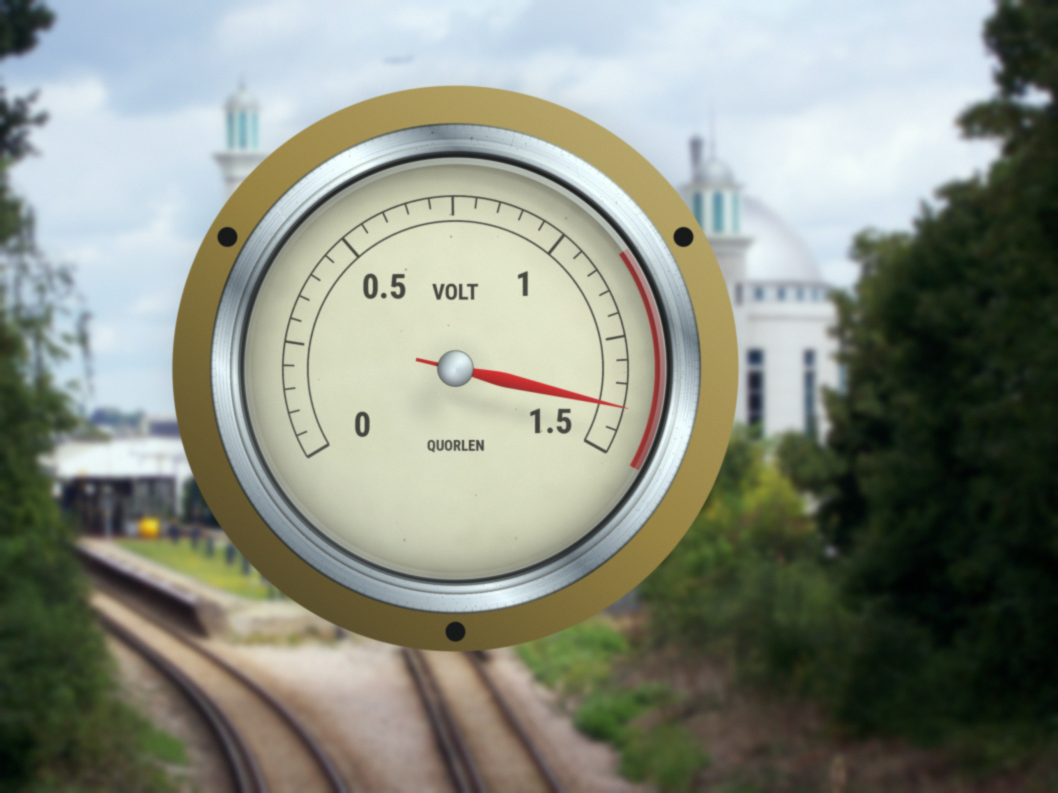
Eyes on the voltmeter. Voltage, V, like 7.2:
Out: 1.4
